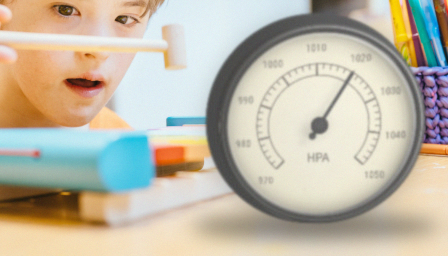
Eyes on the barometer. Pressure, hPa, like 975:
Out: 1020
